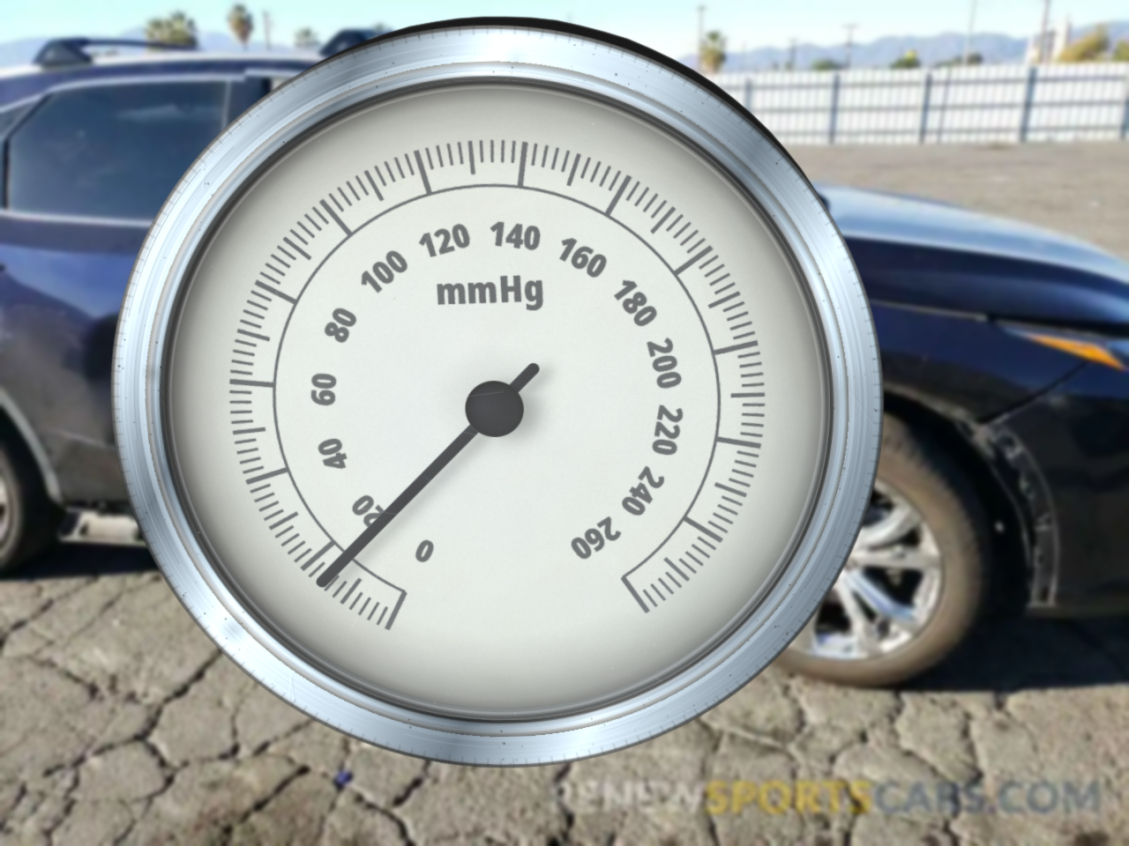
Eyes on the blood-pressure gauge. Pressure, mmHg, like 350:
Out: 16
